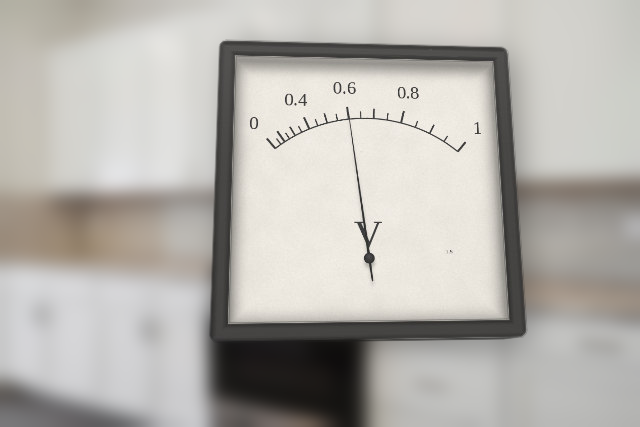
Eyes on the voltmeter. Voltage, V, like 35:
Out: 0.6
